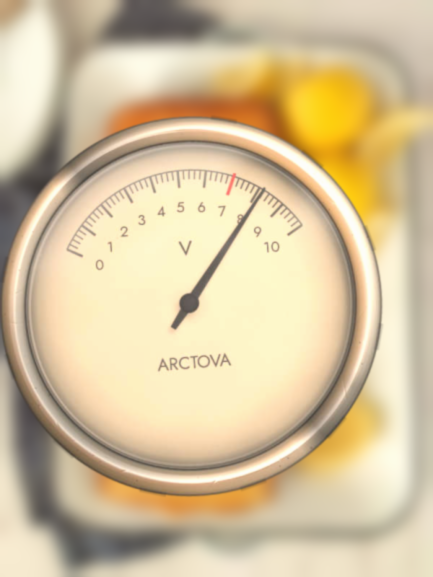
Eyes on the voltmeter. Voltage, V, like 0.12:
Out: 8.2
